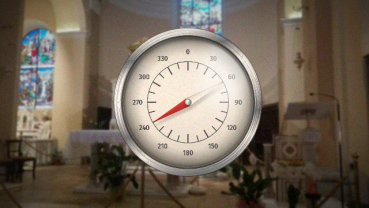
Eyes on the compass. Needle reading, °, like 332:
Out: 240
